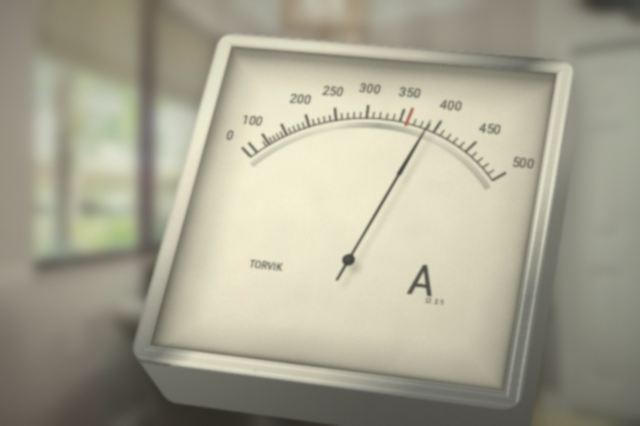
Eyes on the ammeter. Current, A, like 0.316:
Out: 390
